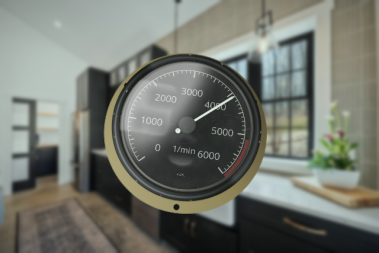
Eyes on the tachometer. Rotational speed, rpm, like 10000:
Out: 4100
